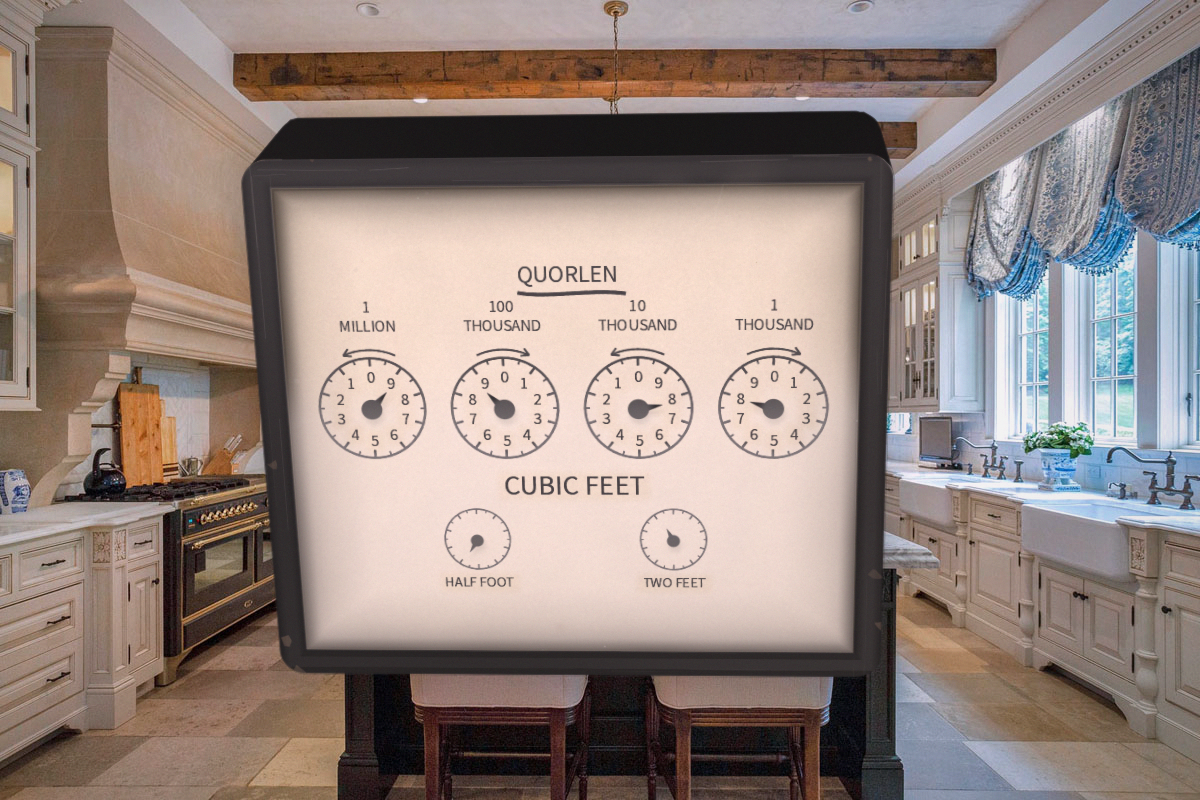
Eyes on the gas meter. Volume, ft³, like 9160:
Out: 887800
